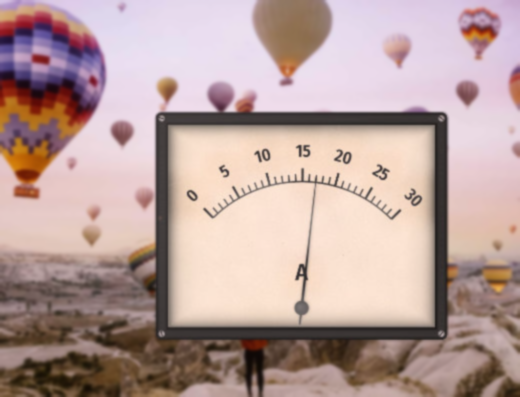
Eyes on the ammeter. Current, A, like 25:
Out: 17
